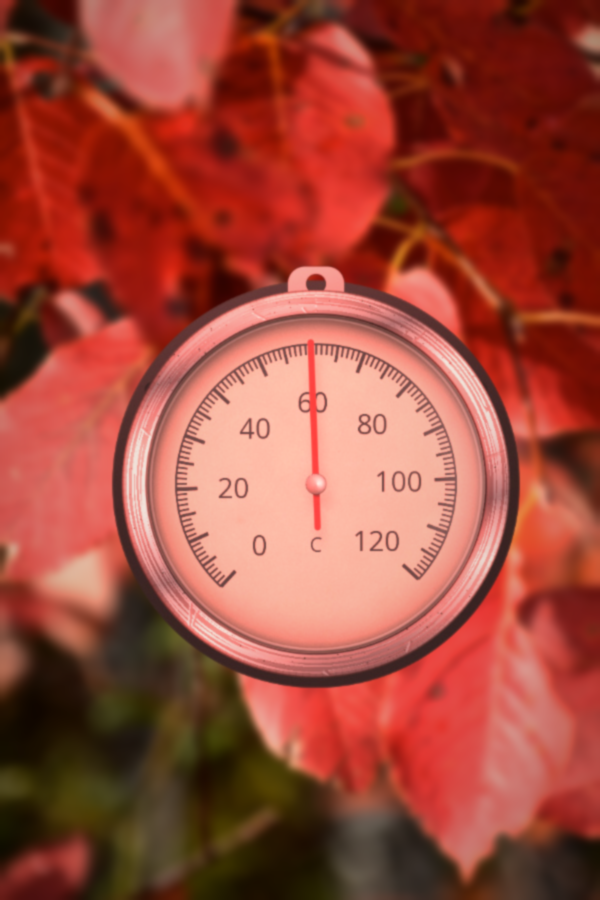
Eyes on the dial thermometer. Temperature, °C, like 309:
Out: 60
